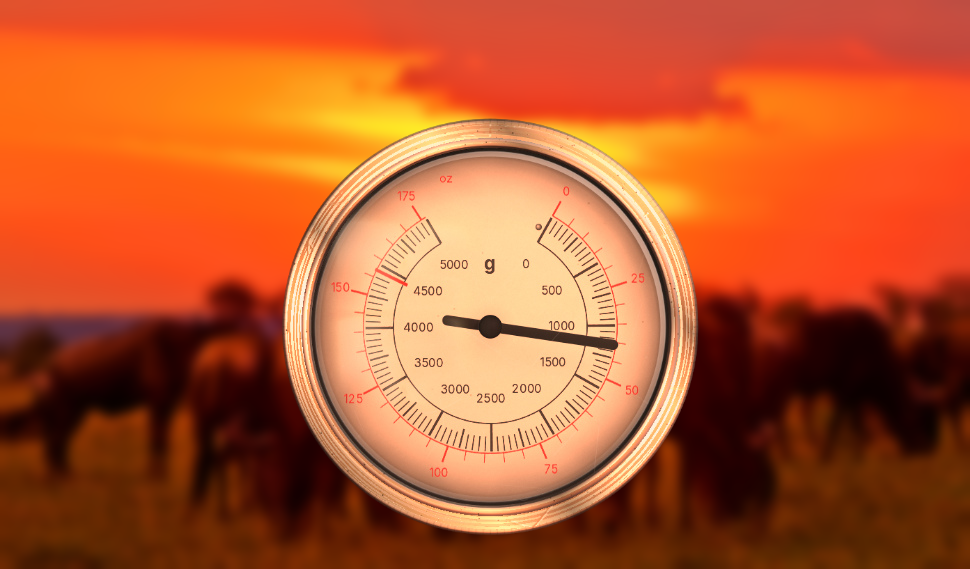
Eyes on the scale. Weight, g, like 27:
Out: 1150
